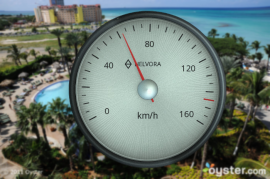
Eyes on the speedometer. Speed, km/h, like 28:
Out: 62.5
